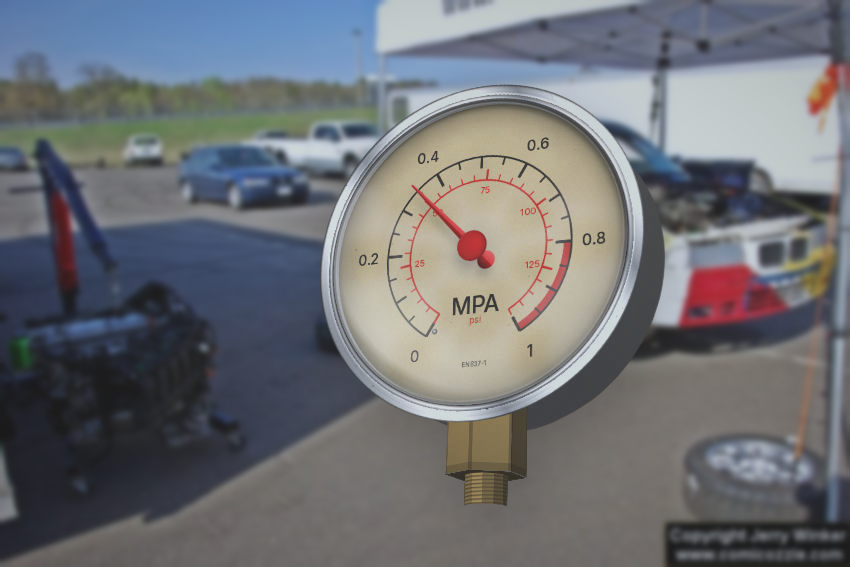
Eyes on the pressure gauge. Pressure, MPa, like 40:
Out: 0.35
